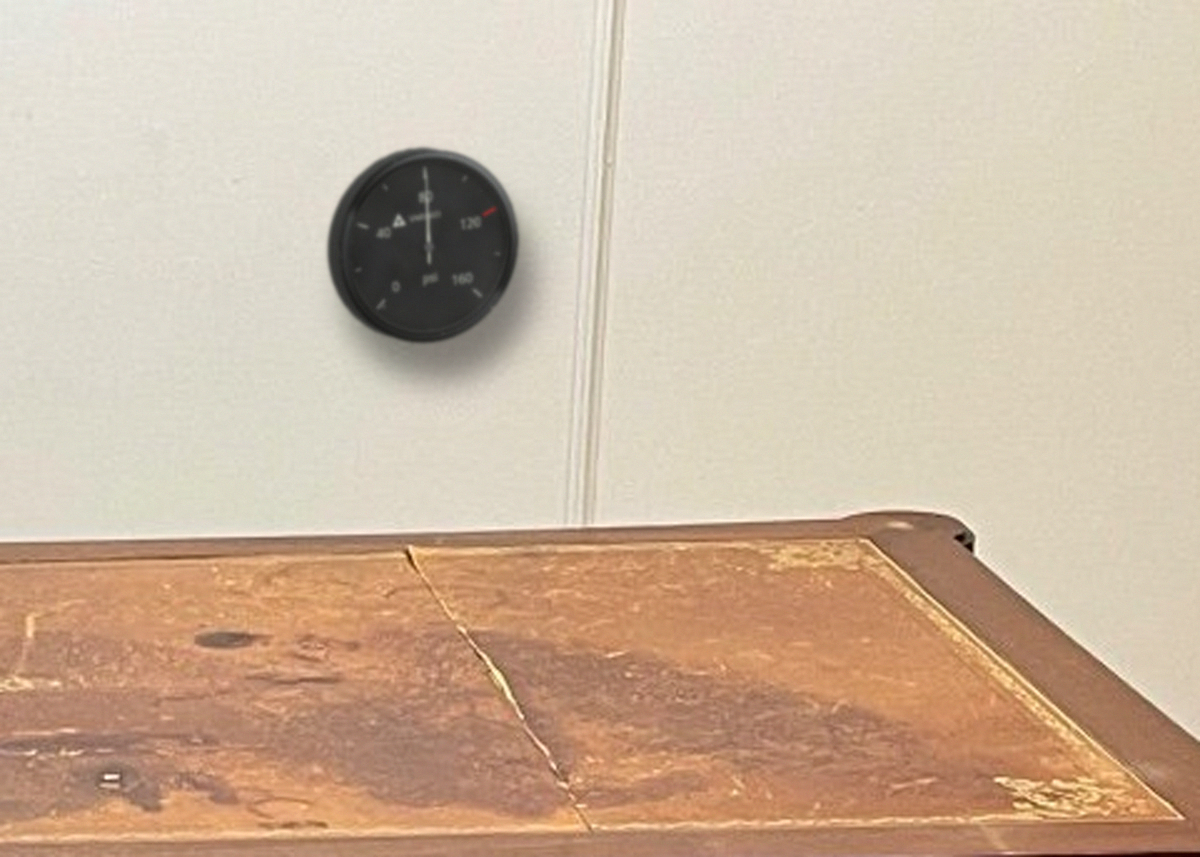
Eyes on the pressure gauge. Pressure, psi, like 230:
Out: 80
